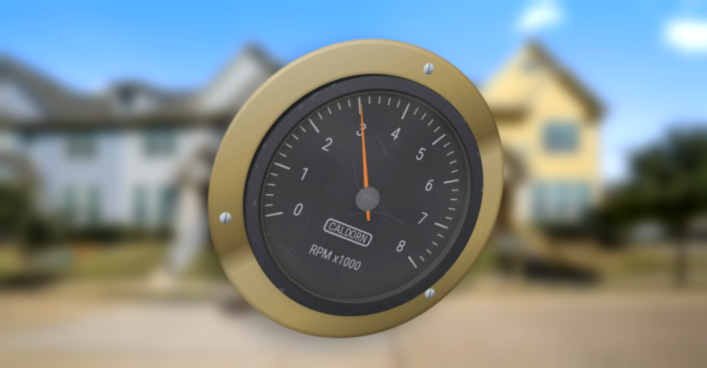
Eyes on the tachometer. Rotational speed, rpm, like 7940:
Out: 3000
